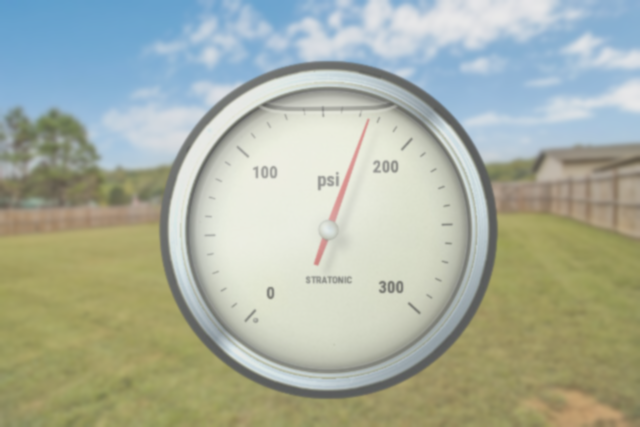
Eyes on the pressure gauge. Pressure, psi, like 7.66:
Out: 175
